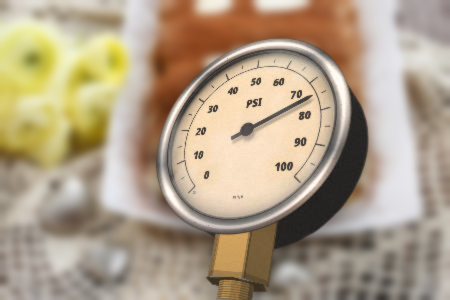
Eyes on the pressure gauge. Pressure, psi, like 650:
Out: 75
